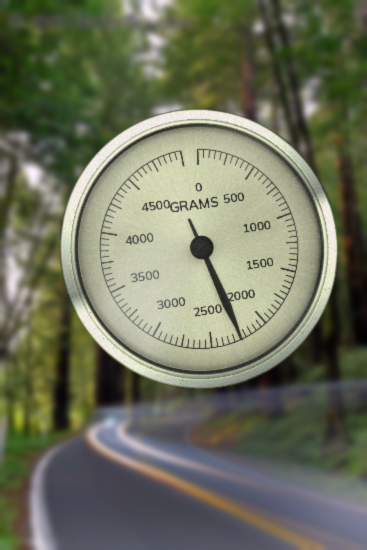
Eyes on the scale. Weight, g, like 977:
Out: 2250
